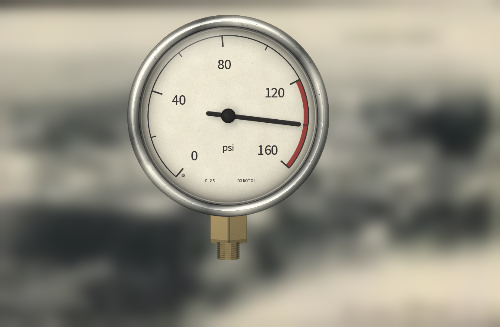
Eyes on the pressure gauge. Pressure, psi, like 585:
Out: 140
